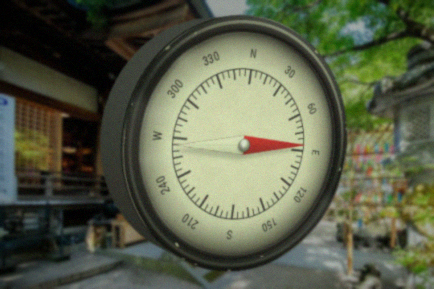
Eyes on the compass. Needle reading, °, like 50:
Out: 85
